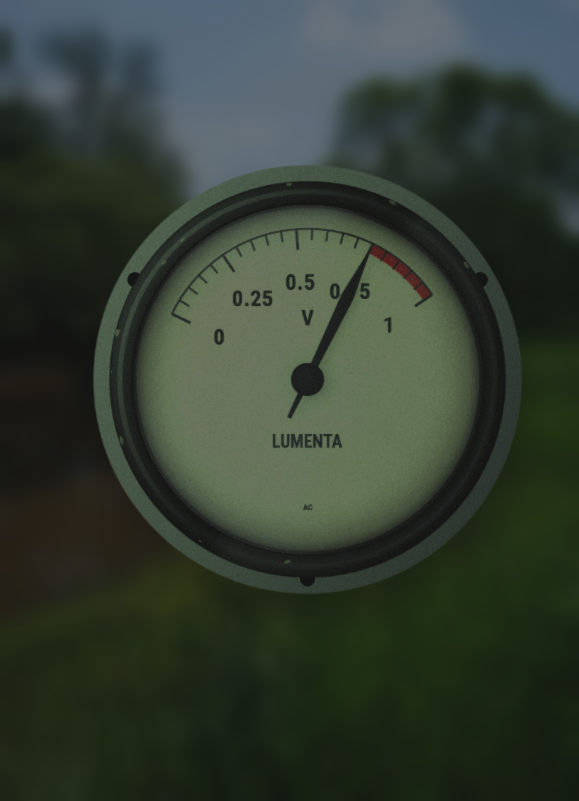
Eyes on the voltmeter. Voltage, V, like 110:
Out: 0.75
